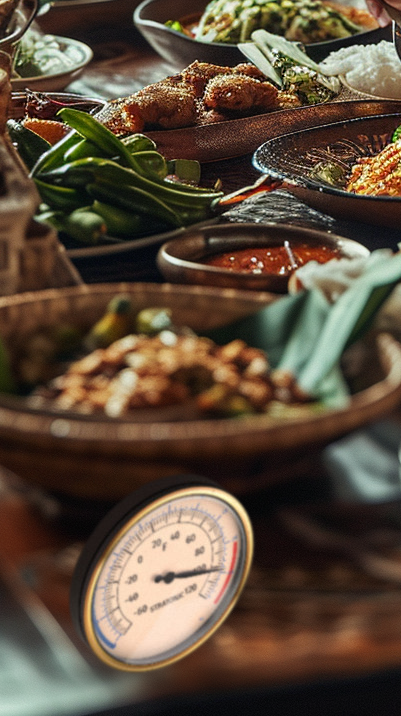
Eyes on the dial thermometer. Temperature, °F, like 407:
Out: 100
